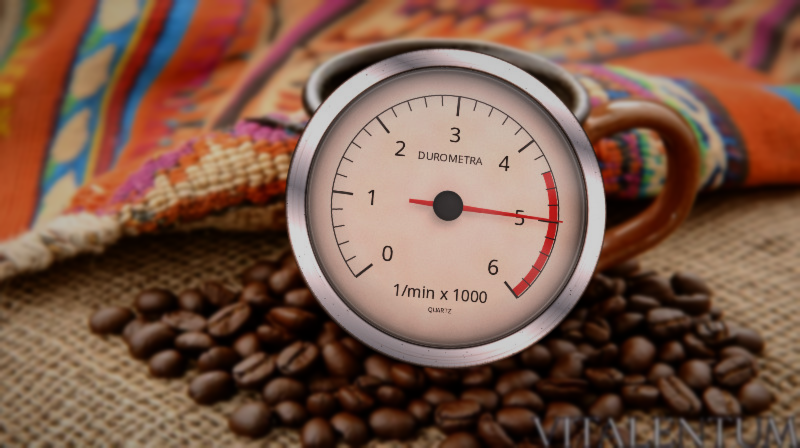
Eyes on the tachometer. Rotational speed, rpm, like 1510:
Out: 5000
